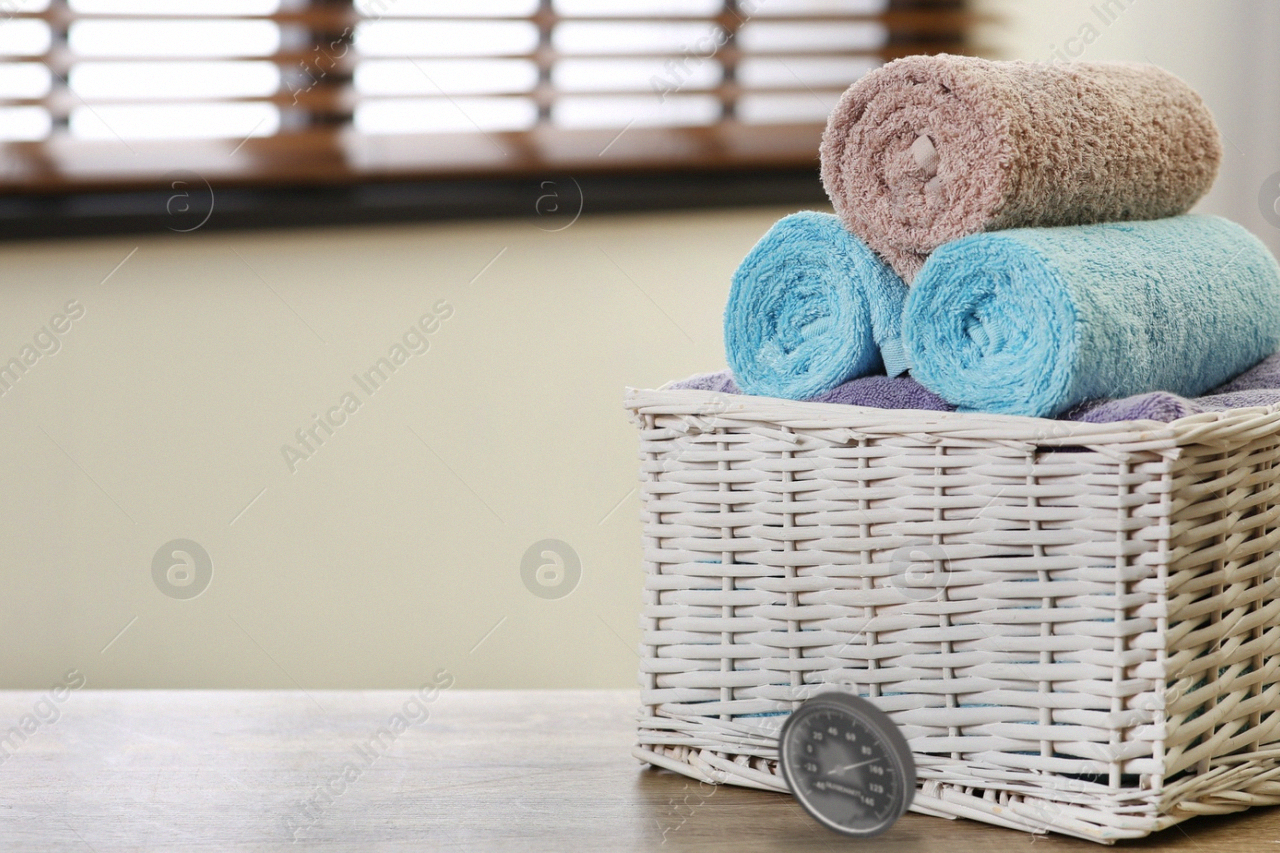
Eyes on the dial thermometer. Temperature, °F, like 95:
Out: 90
